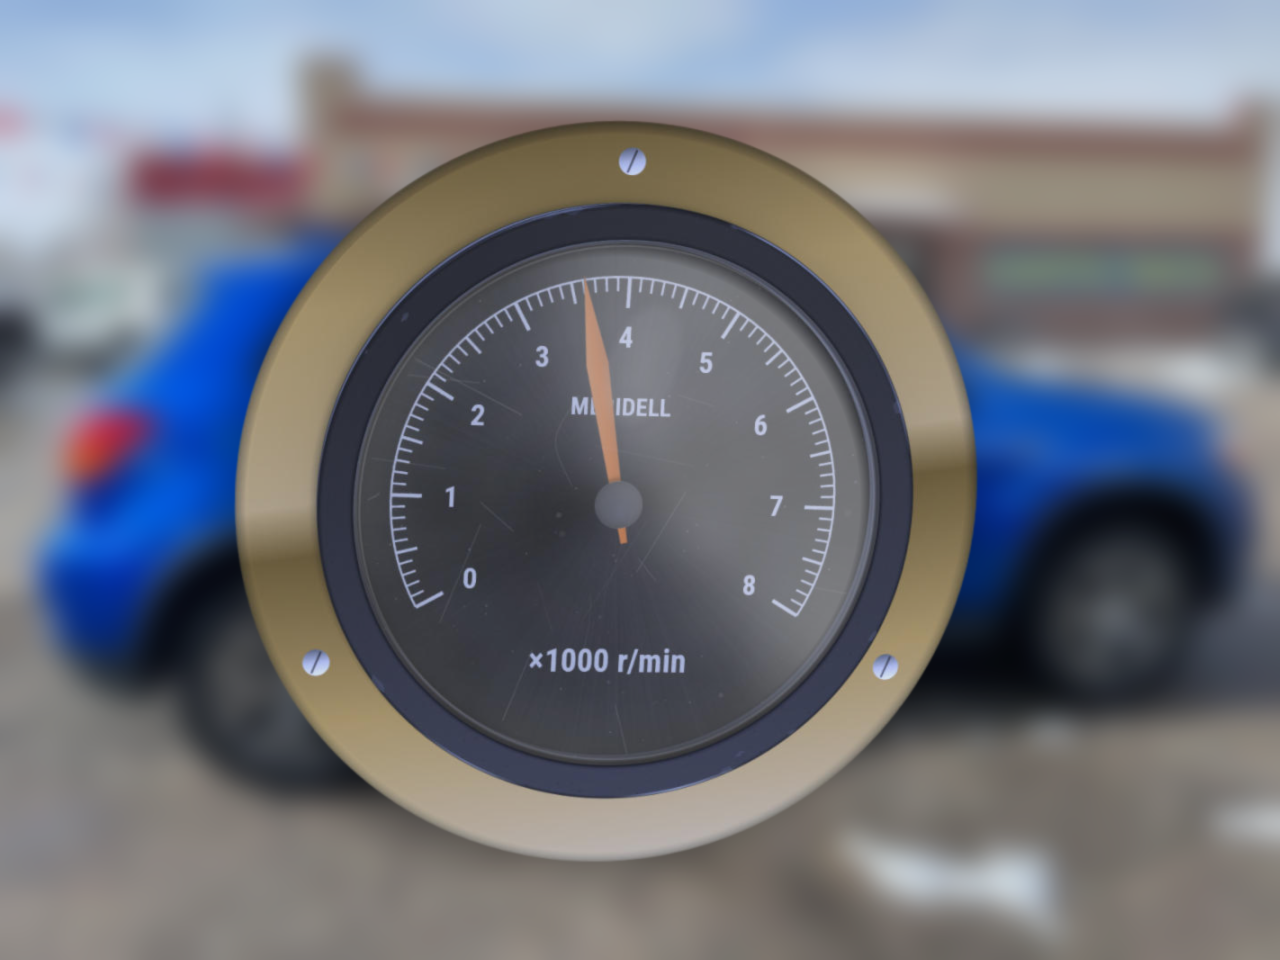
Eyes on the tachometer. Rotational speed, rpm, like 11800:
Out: 3600
